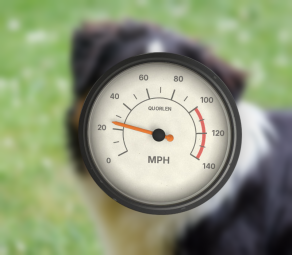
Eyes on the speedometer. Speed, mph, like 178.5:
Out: 25
